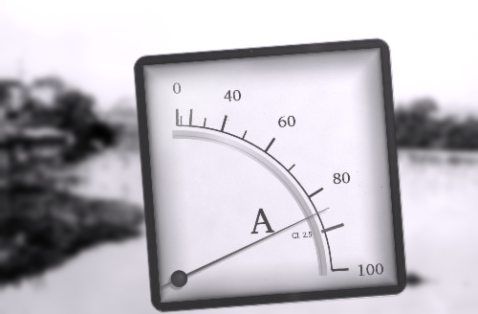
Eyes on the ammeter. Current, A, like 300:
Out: 85
